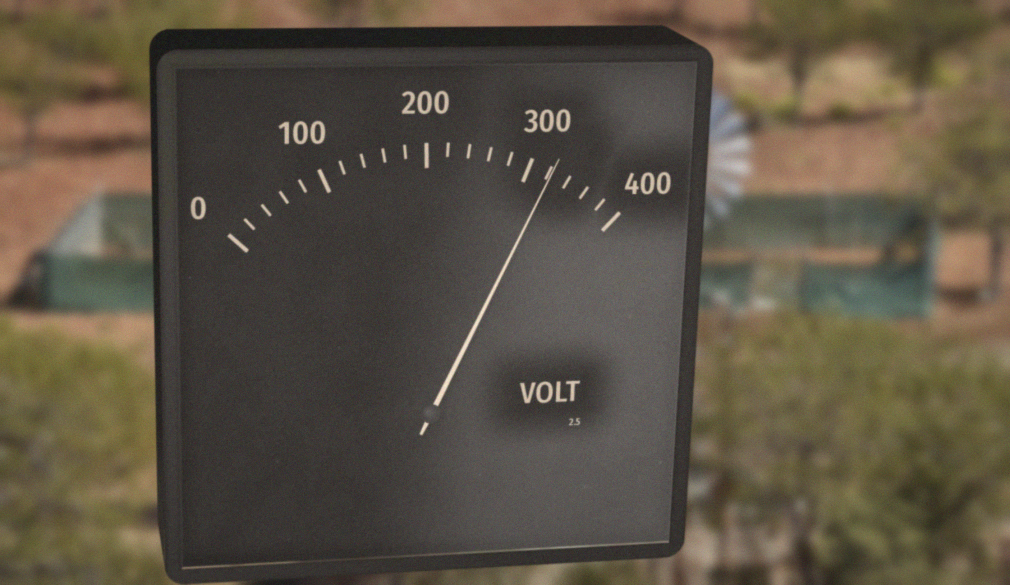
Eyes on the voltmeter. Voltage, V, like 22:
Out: 320
